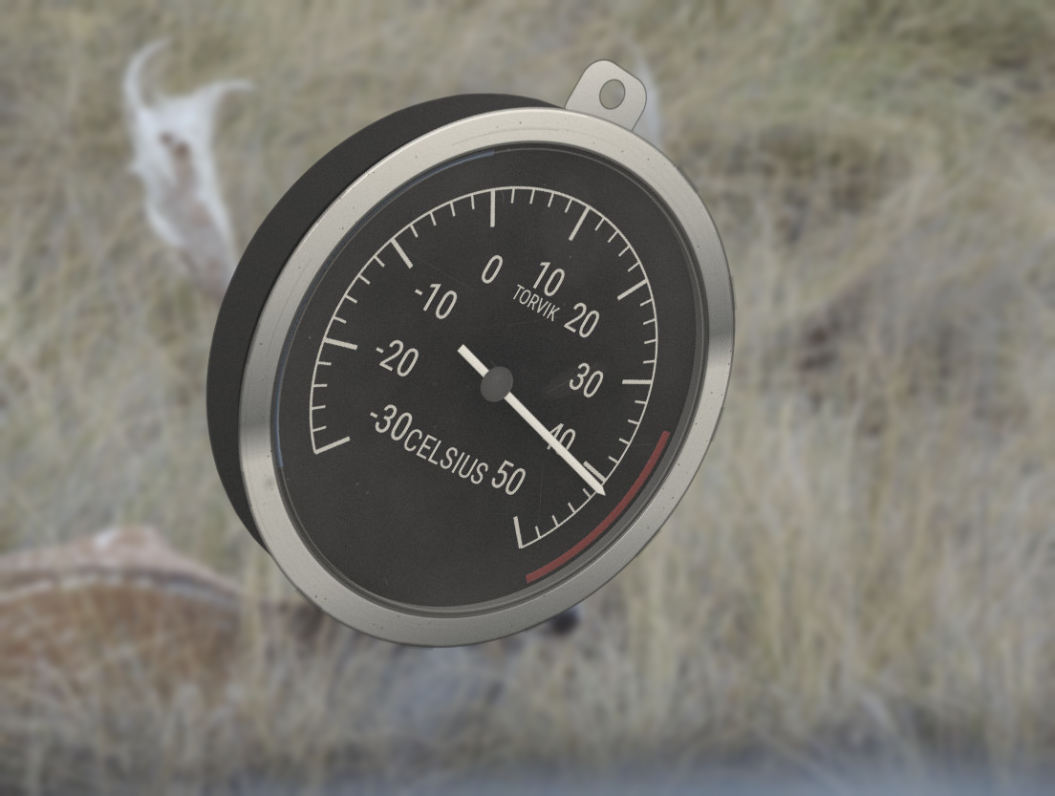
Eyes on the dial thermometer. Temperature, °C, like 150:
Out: 41
